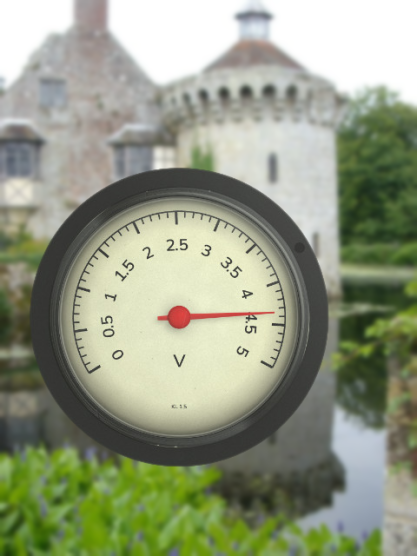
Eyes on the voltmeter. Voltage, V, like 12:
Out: 4.35
